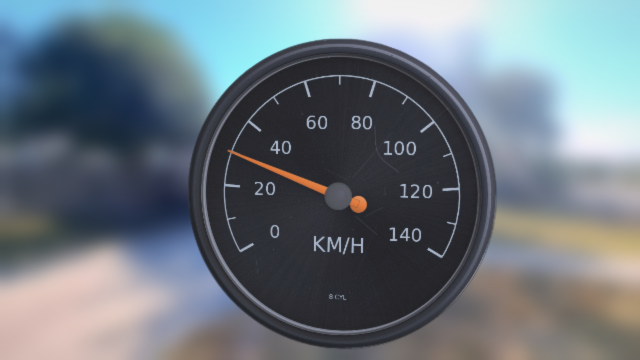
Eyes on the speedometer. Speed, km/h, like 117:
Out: 30
